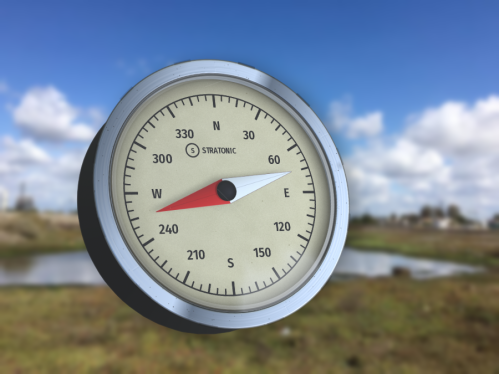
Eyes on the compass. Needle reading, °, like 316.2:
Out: 255
